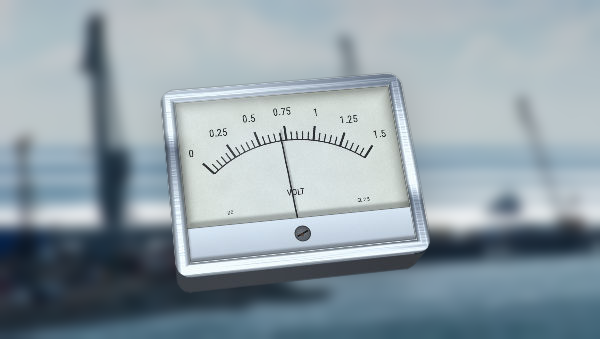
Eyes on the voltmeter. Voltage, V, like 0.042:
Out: 0.7
